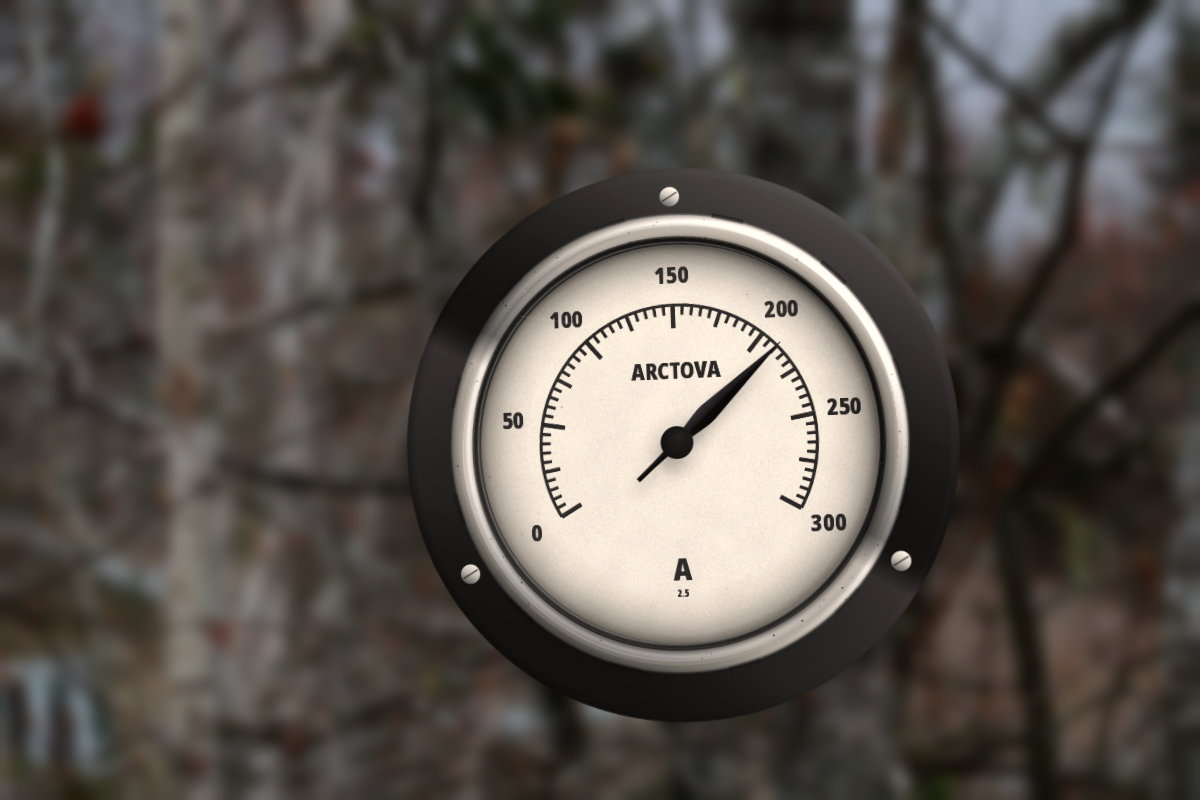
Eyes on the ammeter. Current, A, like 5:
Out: 210
